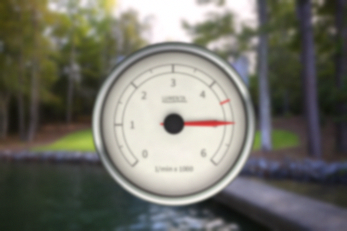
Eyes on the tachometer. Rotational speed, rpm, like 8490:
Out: 5000
